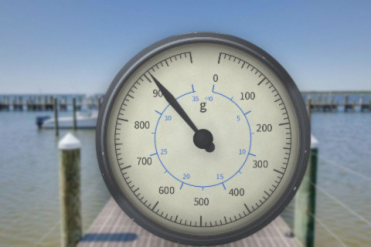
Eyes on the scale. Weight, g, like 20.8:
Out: 910
